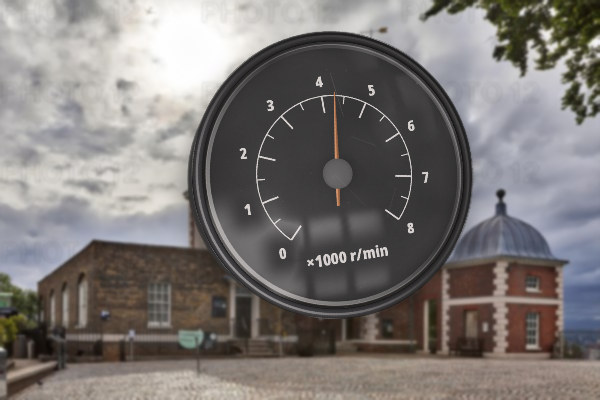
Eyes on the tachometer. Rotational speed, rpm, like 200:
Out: 4250
